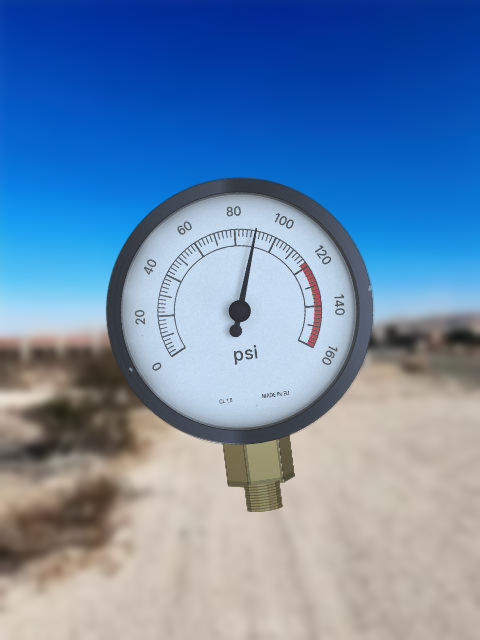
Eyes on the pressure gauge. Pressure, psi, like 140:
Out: 90
